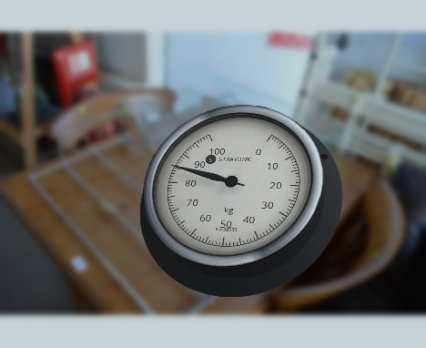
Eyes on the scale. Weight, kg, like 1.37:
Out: 85
